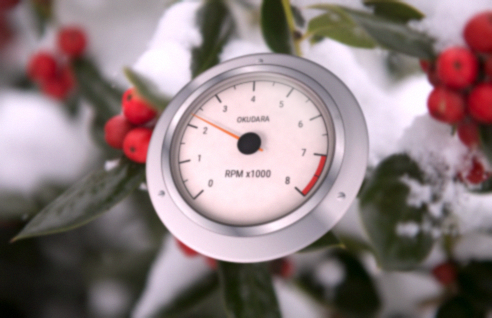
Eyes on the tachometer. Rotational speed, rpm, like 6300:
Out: 2250
